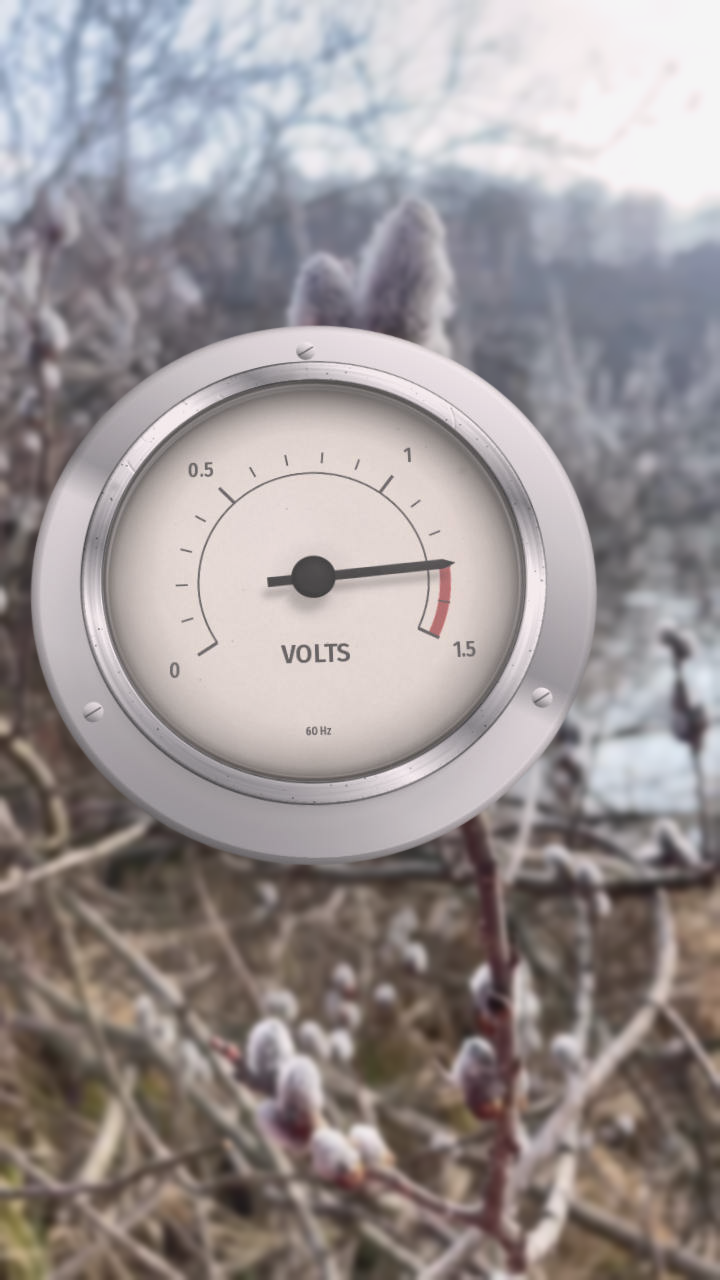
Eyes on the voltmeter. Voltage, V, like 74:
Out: 1.3
